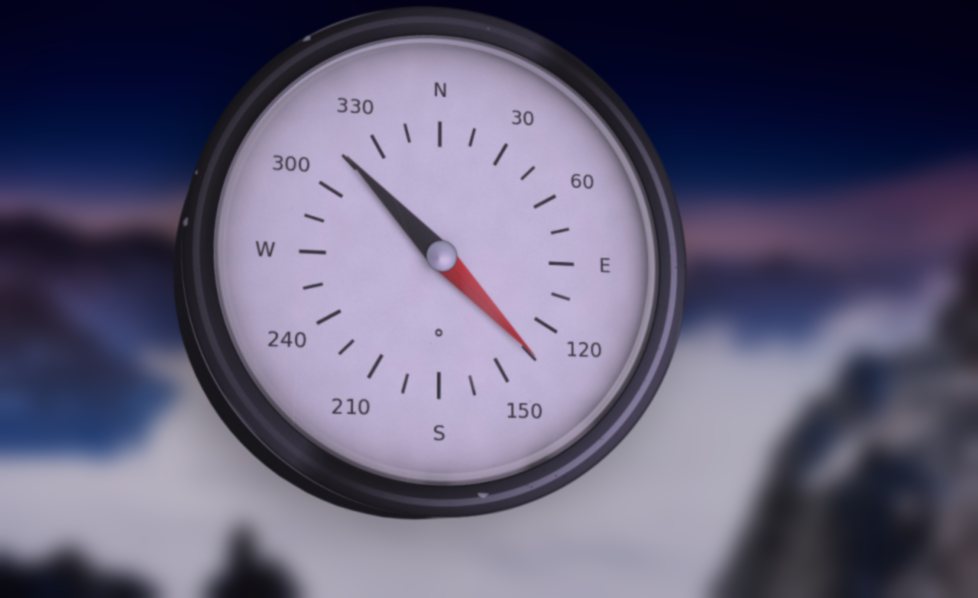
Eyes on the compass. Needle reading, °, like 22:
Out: 135
